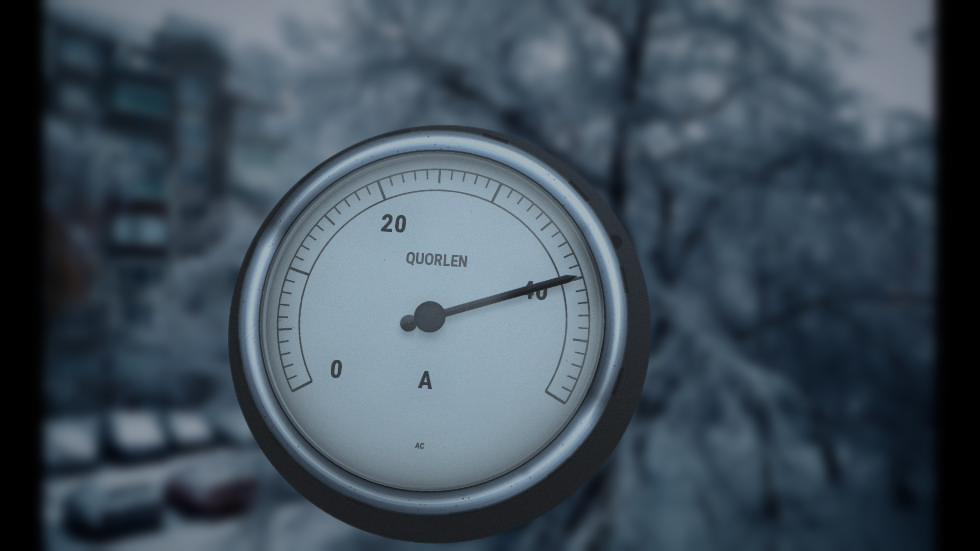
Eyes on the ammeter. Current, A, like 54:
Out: 40
